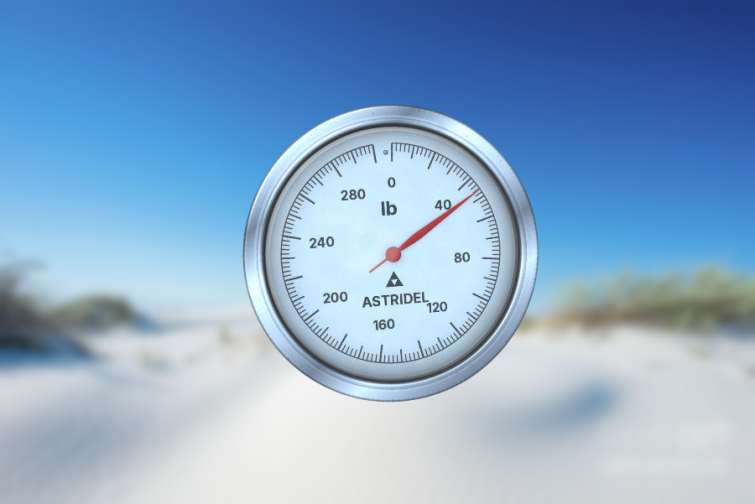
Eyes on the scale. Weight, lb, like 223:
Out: 46
